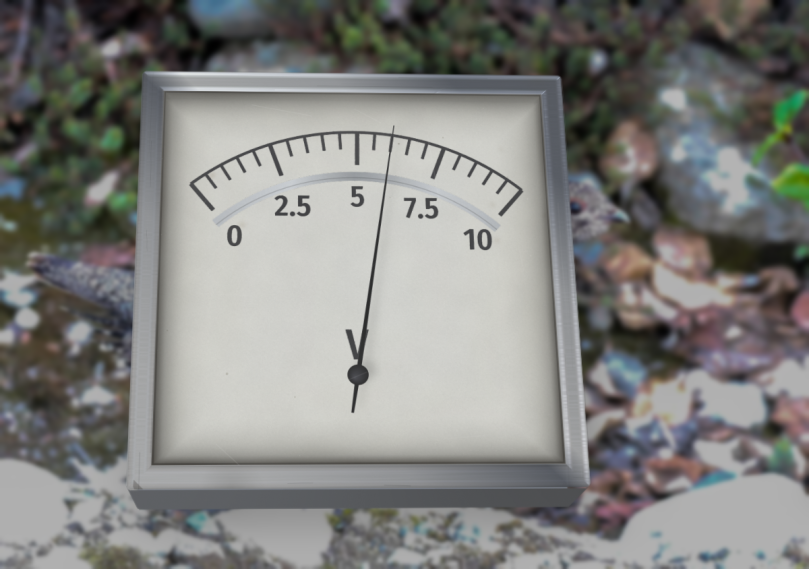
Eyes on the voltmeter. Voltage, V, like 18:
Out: 6
